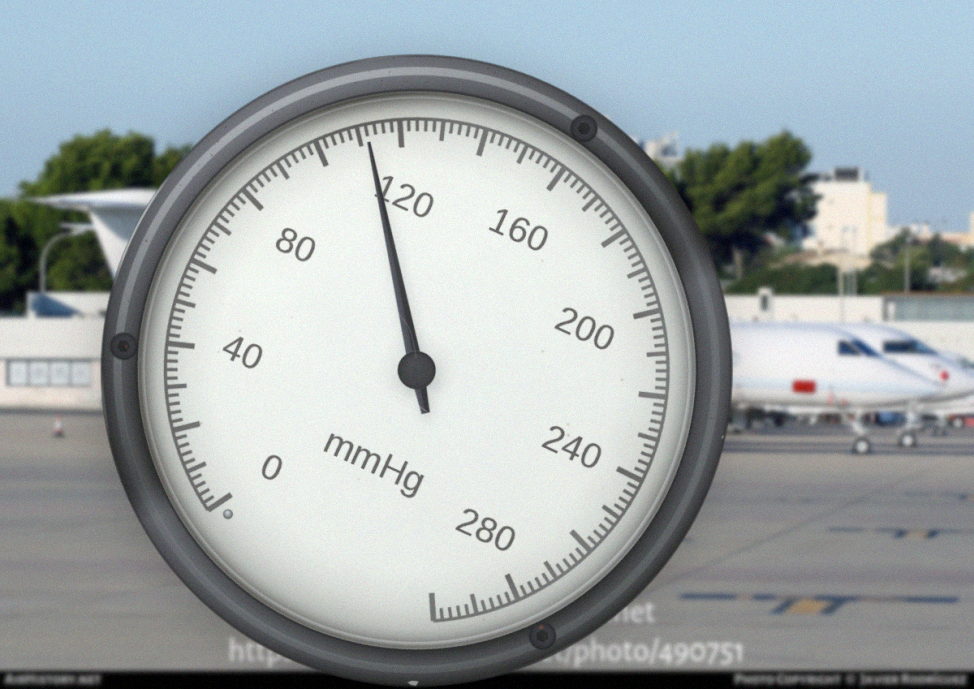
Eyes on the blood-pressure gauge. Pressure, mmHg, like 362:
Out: 112
